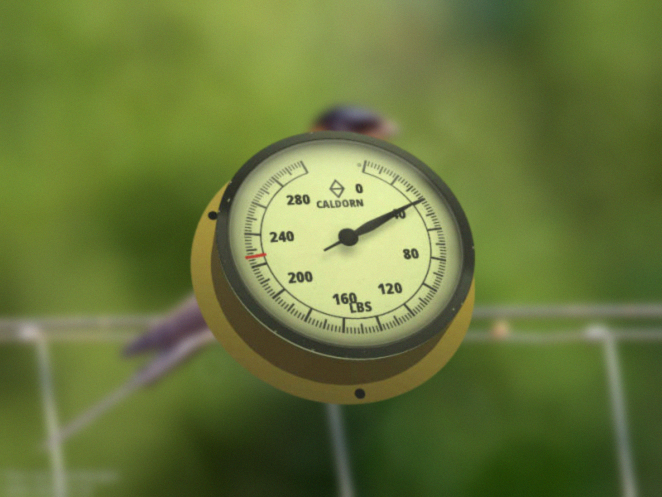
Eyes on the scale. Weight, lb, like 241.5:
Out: 40
